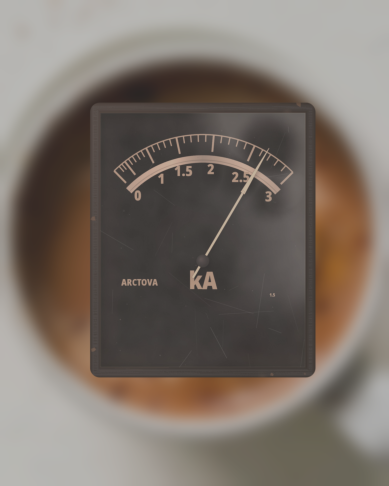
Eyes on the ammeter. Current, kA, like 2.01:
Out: 2.65
